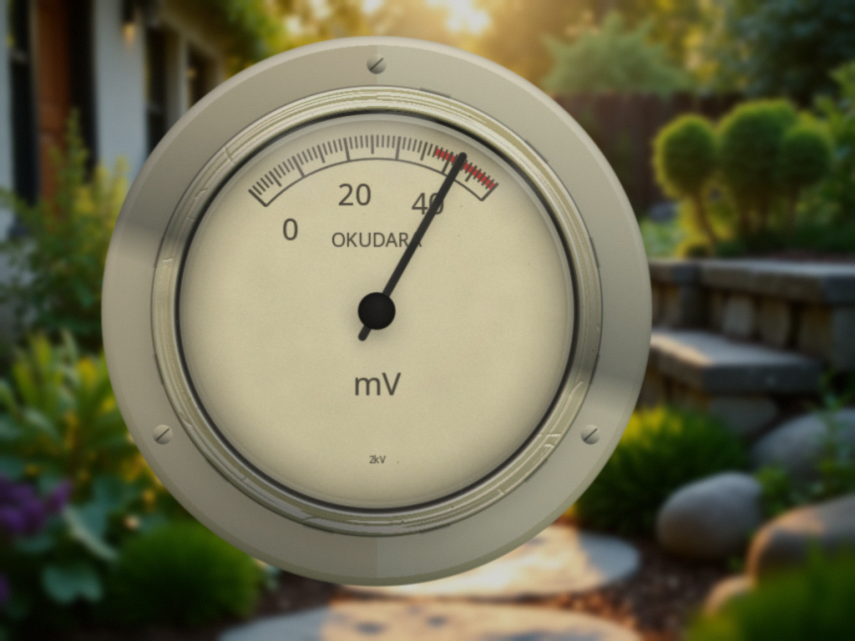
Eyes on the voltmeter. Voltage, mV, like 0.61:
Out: 42
